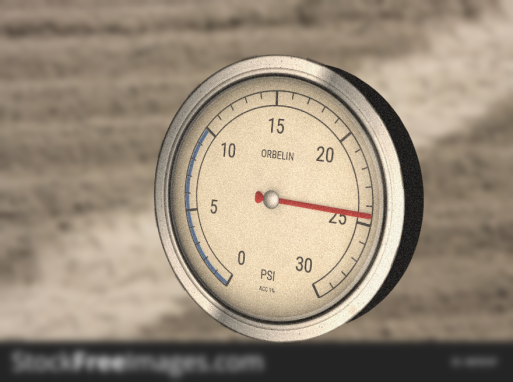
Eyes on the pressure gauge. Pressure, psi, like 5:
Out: 24.5
